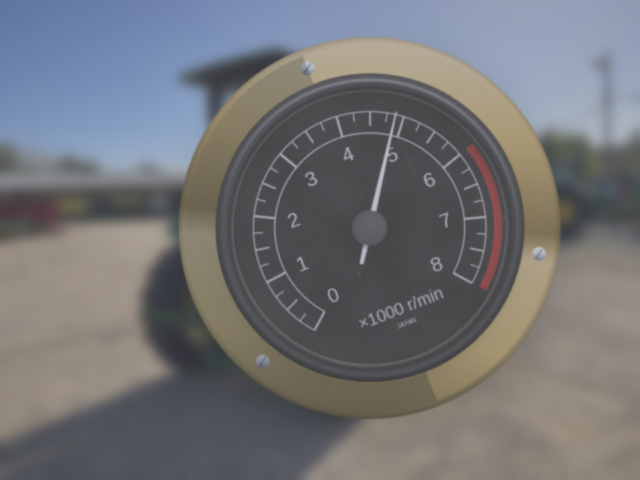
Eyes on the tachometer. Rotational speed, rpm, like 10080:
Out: 4875
